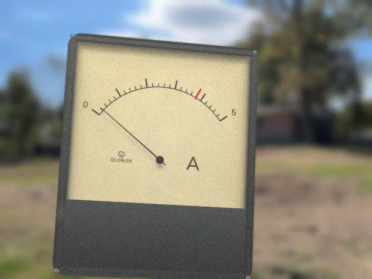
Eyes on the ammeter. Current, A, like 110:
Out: 0.2
